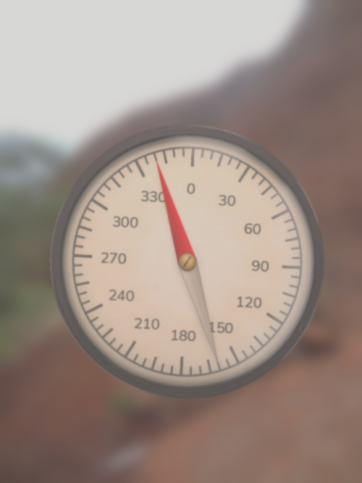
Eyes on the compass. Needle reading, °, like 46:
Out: 340
